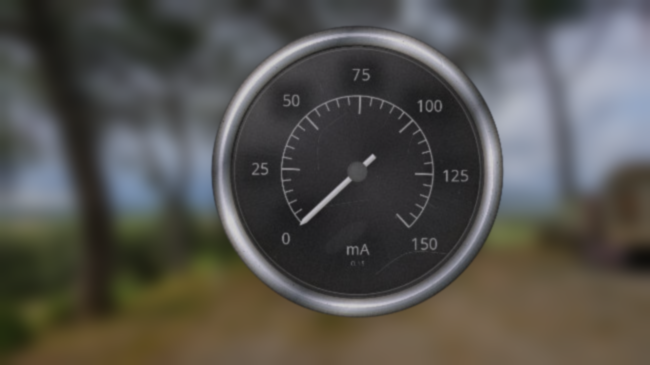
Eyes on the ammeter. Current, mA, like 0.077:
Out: 0
